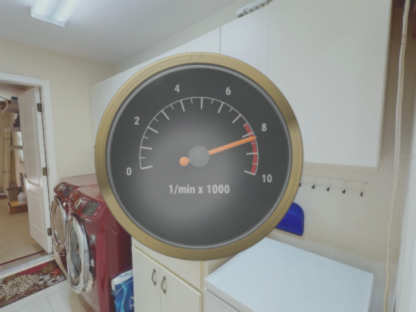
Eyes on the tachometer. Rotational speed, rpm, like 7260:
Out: 8250
